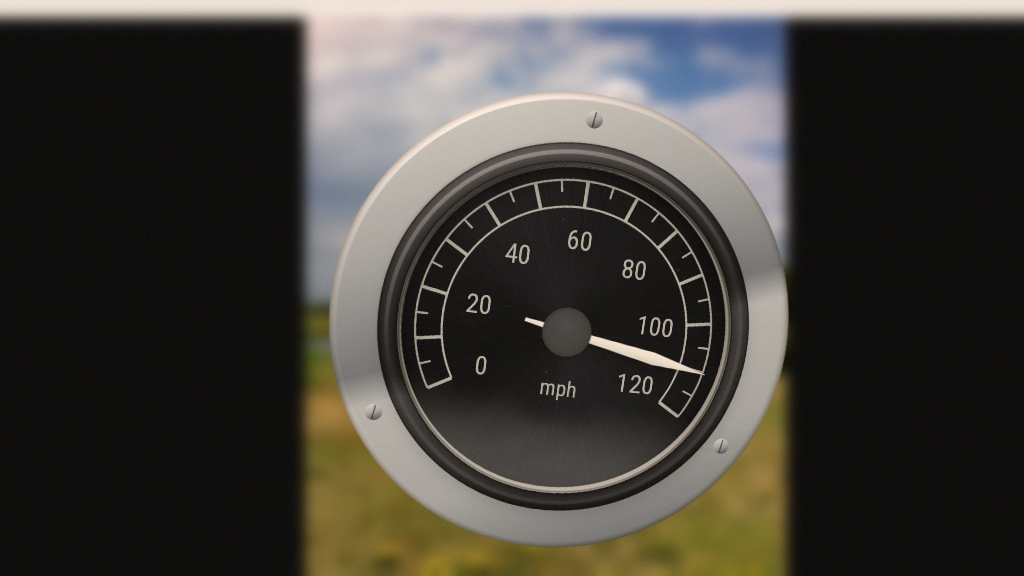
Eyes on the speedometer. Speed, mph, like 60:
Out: 110
